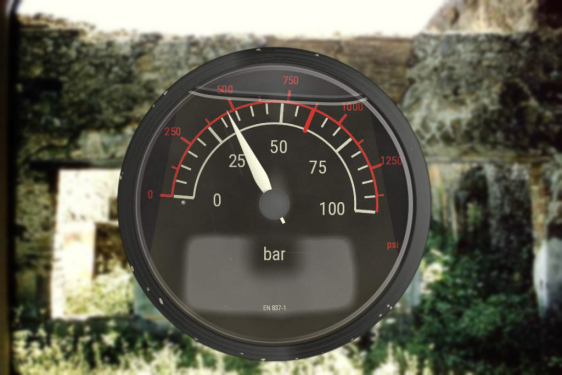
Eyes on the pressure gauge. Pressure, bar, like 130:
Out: 32.5
